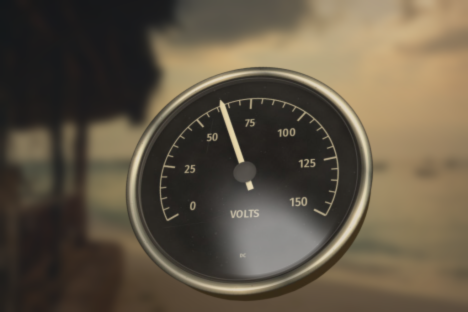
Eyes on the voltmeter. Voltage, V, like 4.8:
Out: 62.5
